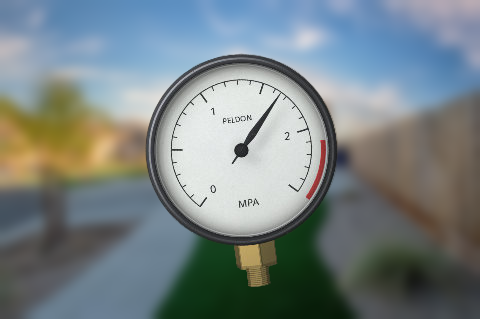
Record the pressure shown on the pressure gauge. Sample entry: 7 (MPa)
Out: 1.65 (MPa)
